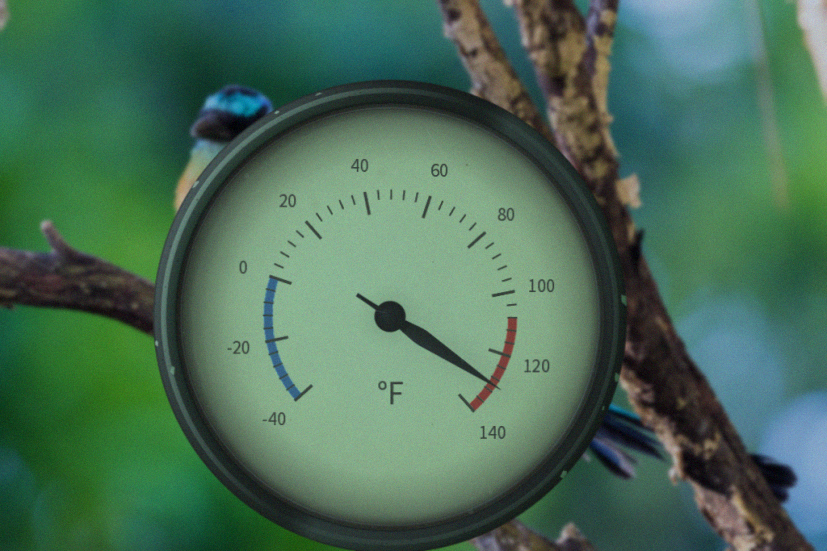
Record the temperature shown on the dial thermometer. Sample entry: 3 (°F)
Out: 130 (°F)
